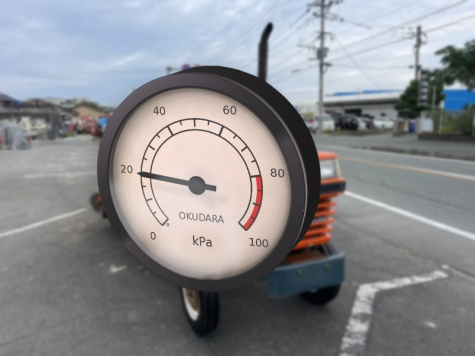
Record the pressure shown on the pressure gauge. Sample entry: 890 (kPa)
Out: 20 (kPa)
